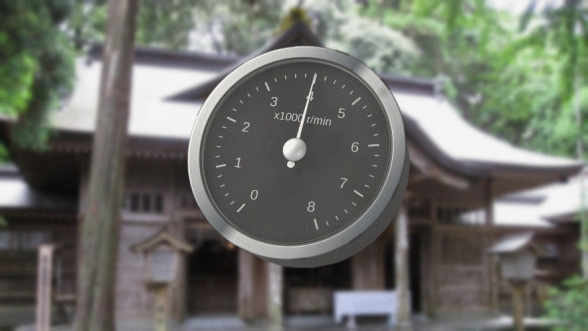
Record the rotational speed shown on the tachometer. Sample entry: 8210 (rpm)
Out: 4000 (rpm)
